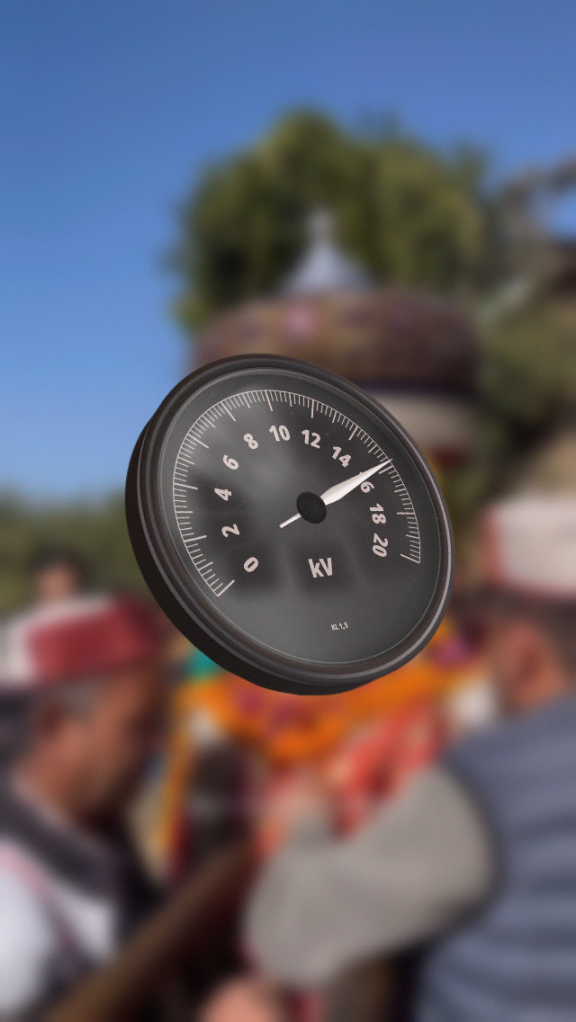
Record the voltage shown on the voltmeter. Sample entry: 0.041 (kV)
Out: 15.8 (kV)
